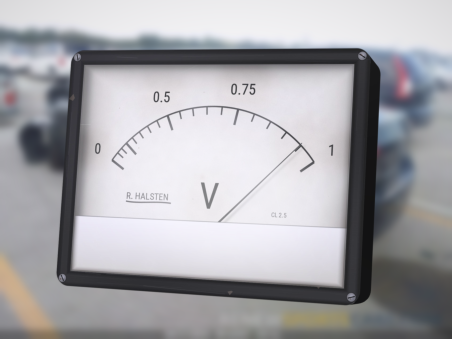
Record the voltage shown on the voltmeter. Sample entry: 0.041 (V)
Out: 0.95 (V)
